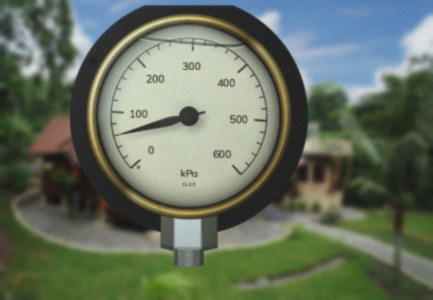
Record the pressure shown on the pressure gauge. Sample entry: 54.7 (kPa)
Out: 60 (kPa)
